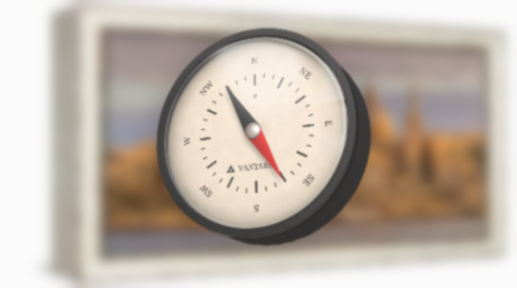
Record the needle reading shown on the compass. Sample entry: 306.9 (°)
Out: 150 (°)
